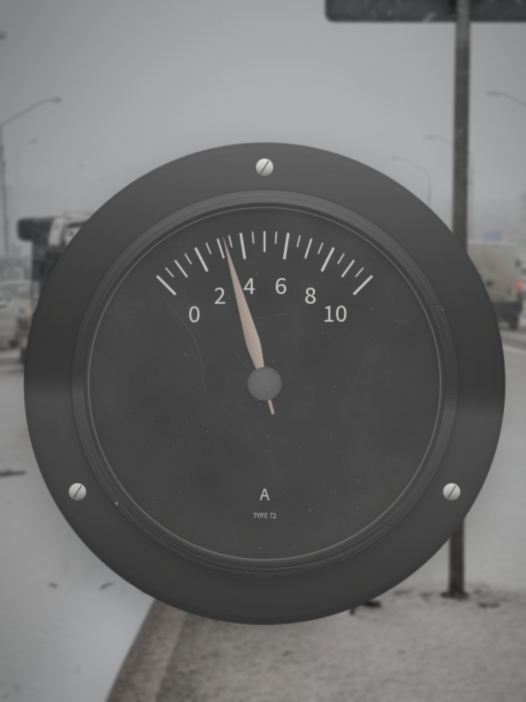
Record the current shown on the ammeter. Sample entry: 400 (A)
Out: 3.25 (A)
